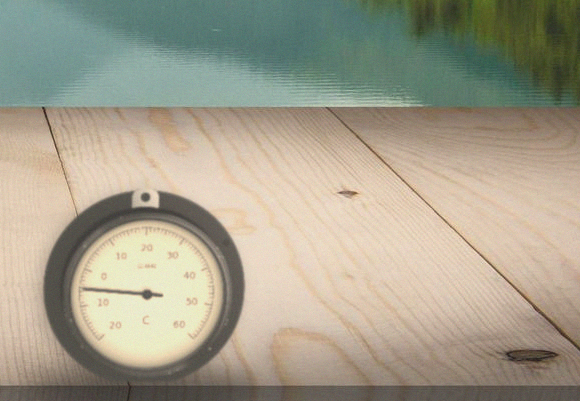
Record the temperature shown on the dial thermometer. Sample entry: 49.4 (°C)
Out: -5 (°C)
